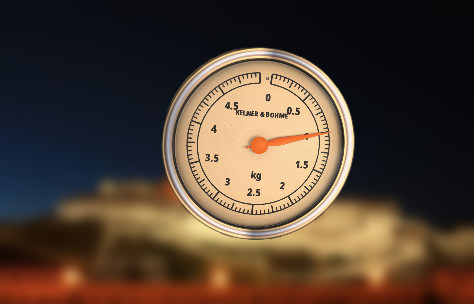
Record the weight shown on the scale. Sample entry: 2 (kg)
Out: 1 (kg)
